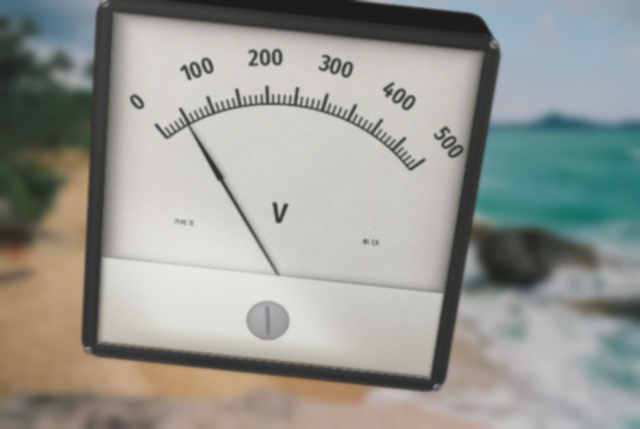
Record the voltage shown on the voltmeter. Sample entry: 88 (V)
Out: 50 (V)
